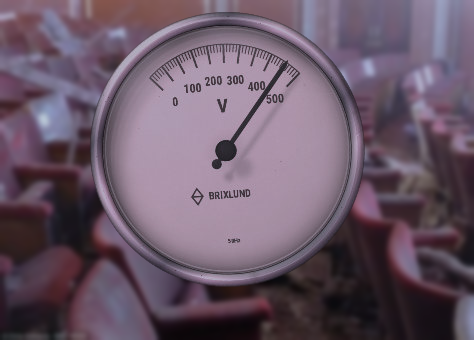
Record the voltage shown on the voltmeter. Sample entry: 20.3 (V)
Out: 450 (V)
